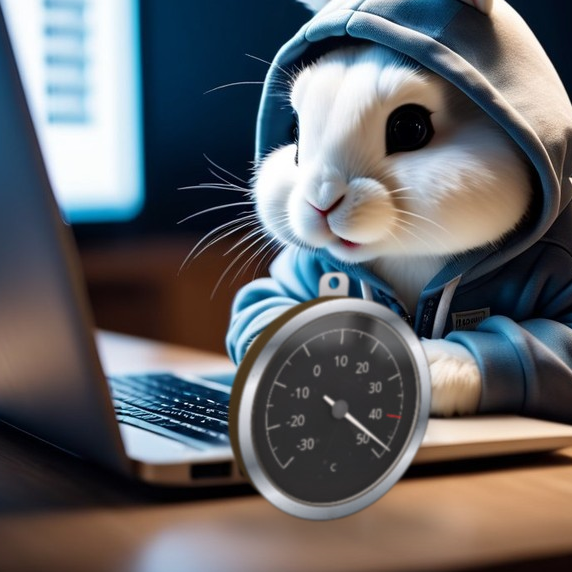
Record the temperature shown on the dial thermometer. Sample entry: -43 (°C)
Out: 47.5 (°C)
